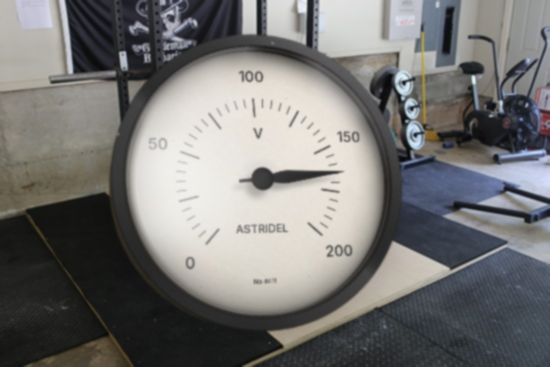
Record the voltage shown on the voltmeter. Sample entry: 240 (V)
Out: 165 (V)
